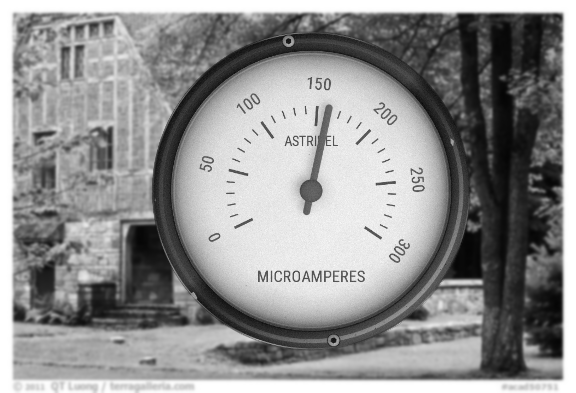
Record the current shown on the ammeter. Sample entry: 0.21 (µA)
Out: 160 (µA)
